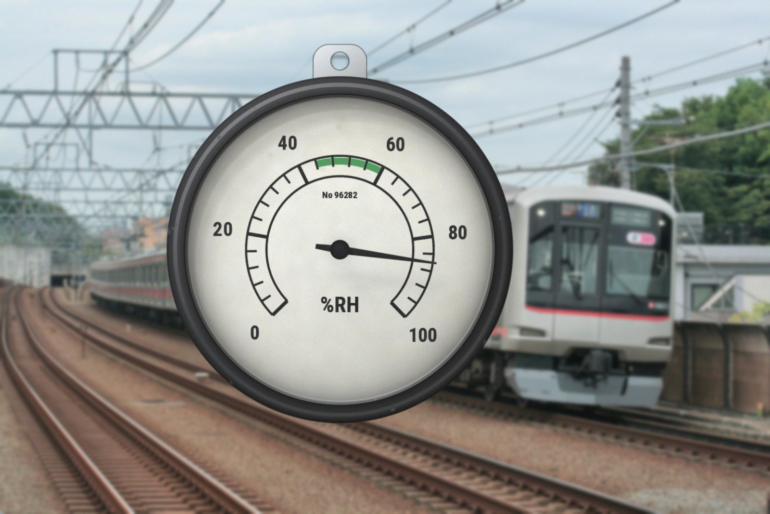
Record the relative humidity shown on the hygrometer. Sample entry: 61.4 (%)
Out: 86 (%)
